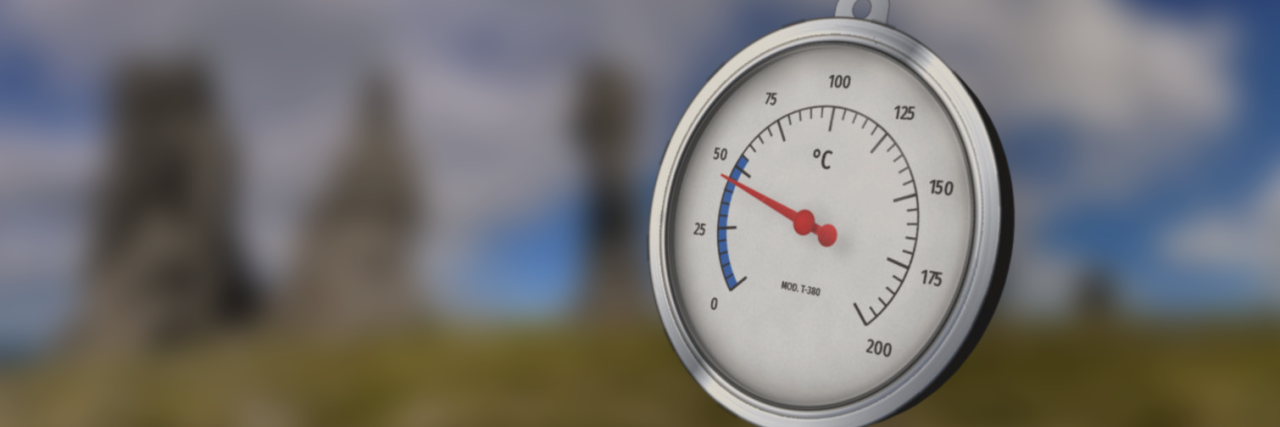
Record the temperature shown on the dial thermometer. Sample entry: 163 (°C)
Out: 45 (°C)
